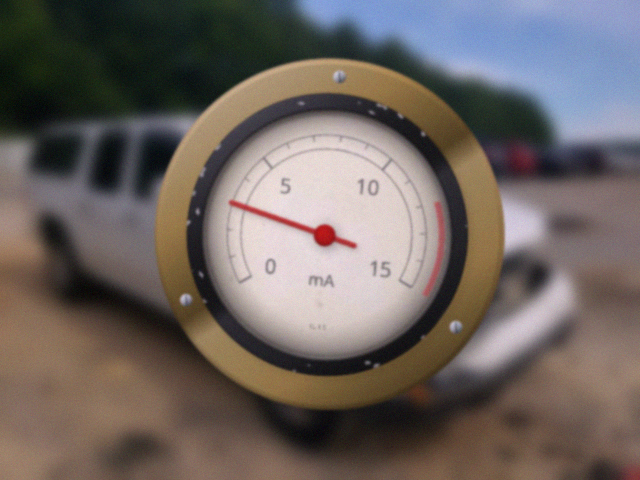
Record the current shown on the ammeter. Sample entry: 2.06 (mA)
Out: 3 (mA)
